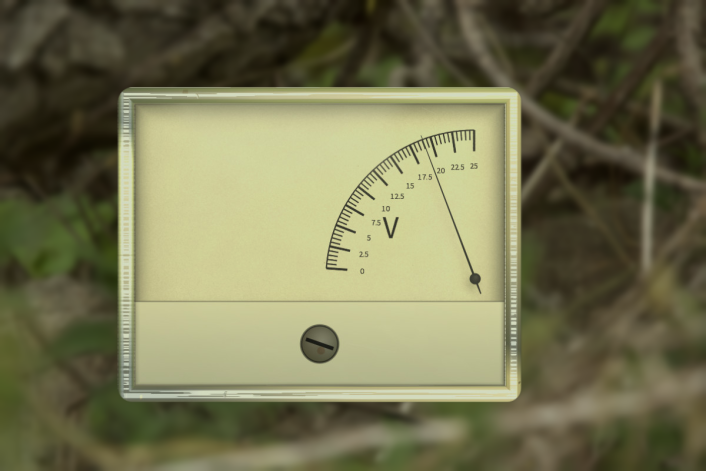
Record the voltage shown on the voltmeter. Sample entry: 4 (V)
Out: 19 (V)
